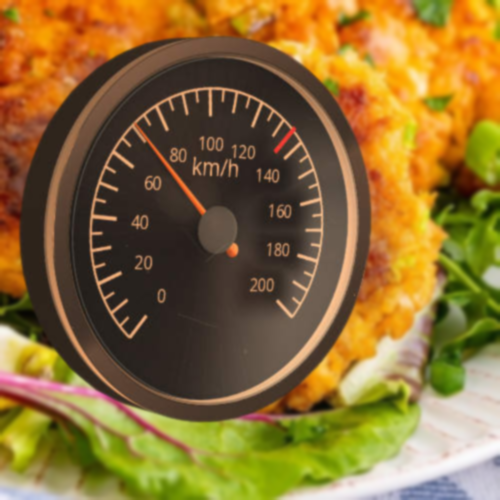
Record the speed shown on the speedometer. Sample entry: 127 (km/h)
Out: 70 (km/h)
